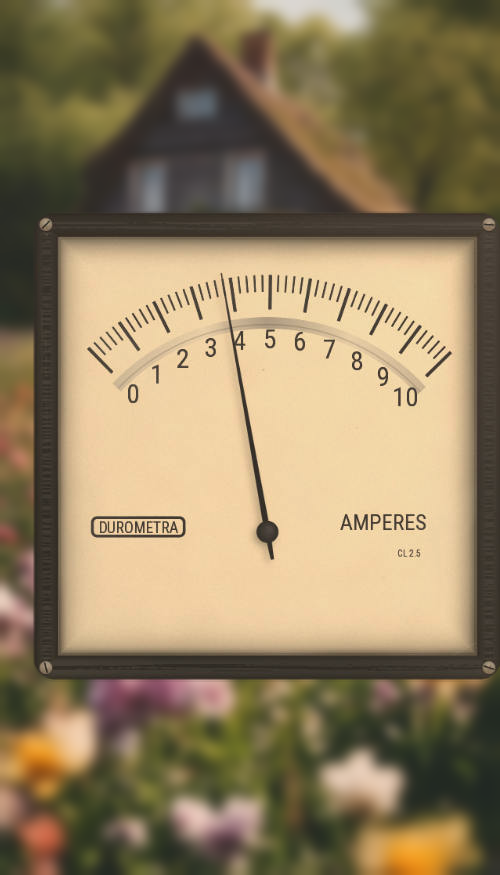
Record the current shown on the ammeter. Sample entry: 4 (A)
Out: 3.8 (A)
